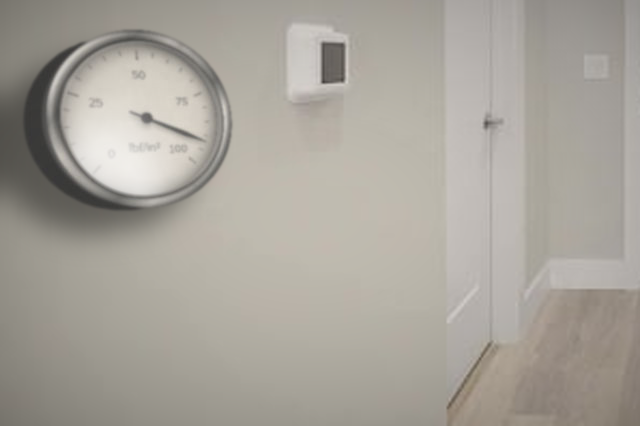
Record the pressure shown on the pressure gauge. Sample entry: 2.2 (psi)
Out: 92.5 (psi)
